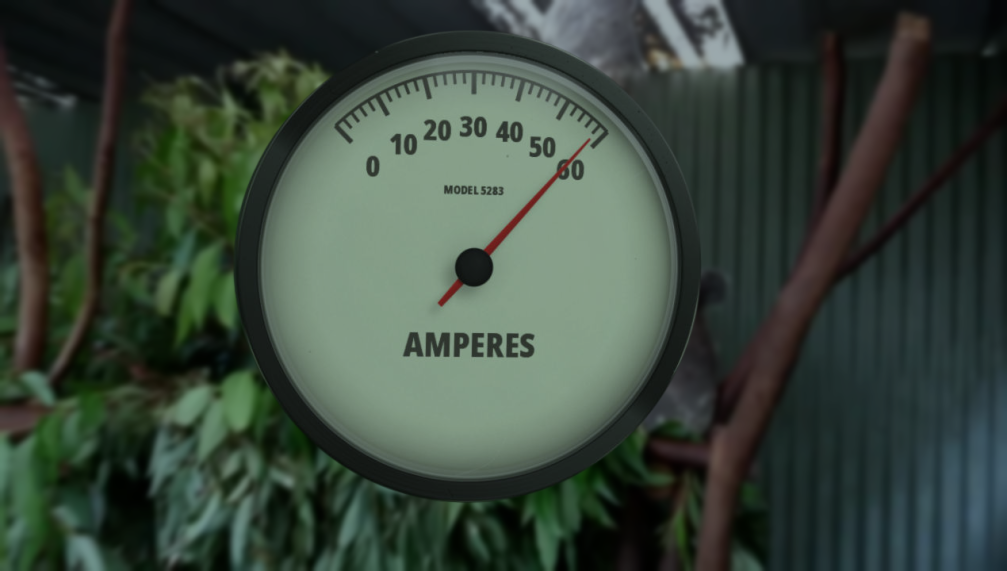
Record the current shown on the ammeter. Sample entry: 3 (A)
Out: 58 (A)
